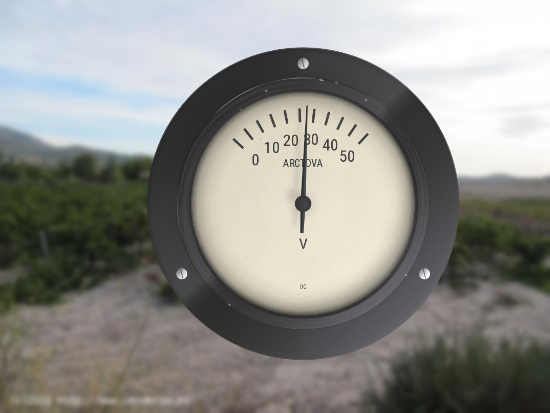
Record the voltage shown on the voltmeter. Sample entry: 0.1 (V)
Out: 27.5 (V)
